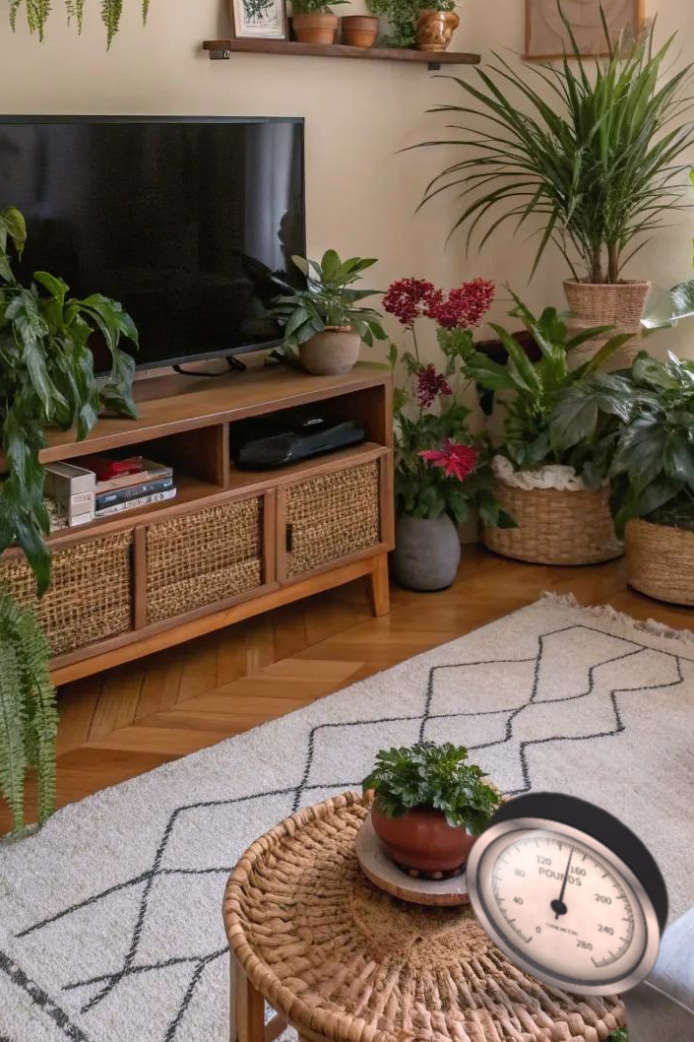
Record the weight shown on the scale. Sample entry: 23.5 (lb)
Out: 150 (lb)
